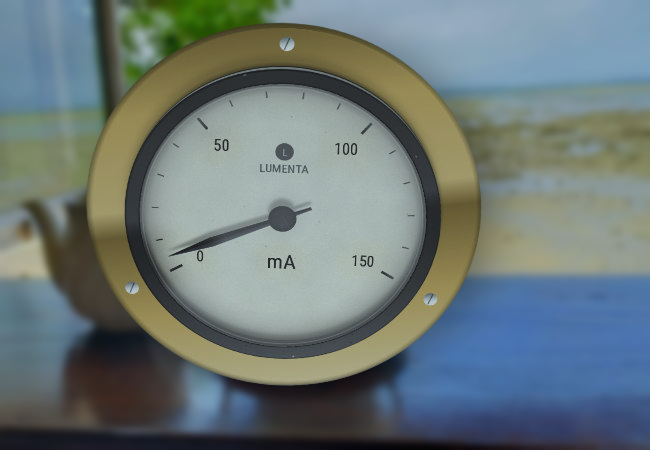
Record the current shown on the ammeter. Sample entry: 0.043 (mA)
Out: 5 (mA)
